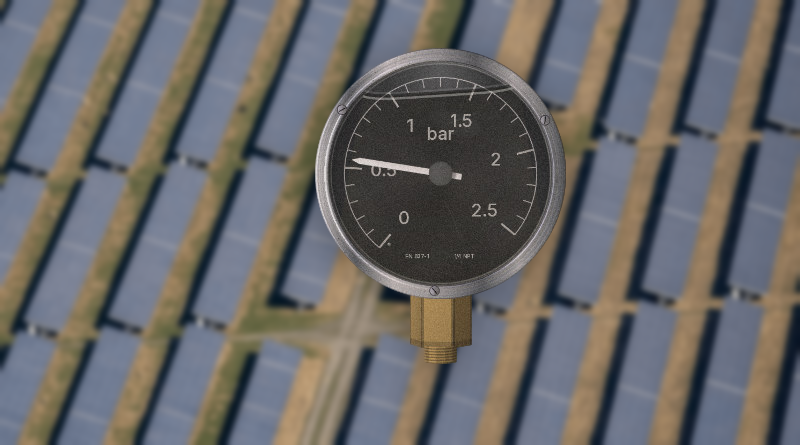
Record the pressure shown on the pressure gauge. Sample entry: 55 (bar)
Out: 0.55 (bar)
